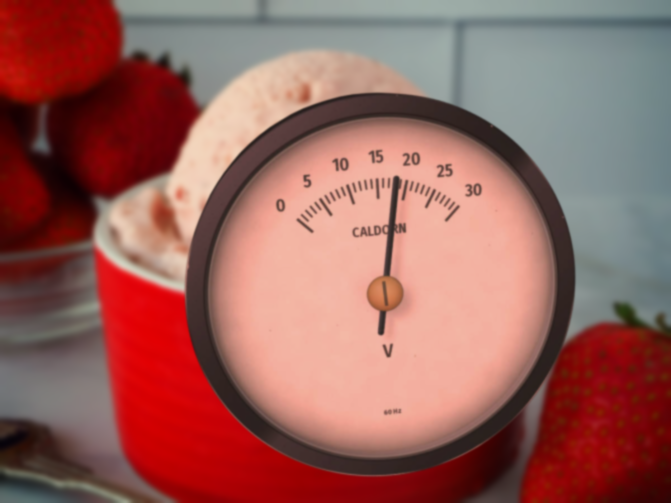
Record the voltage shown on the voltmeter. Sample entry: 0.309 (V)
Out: 18 (V)
